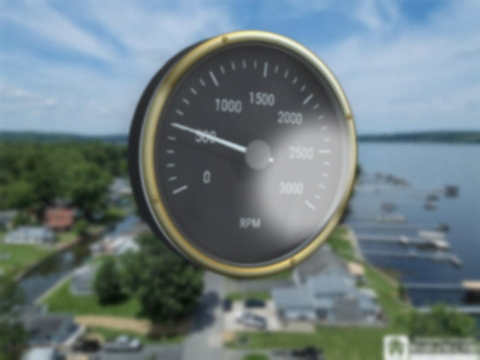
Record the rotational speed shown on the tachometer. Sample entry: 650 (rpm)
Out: 500 (rpm)
